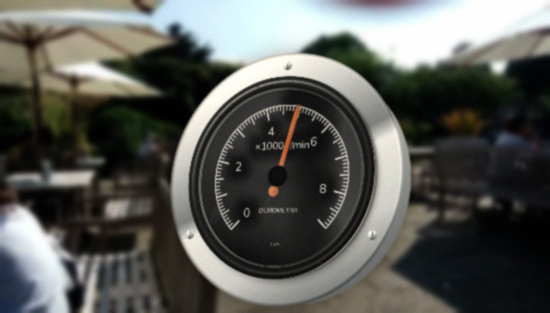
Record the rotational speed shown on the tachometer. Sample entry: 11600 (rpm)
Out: 5000 (rpm)
